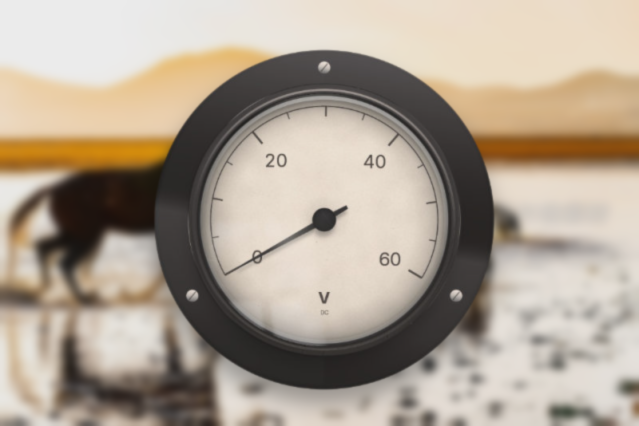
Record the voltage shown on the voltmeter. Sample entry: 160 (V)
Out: 0 (V)
